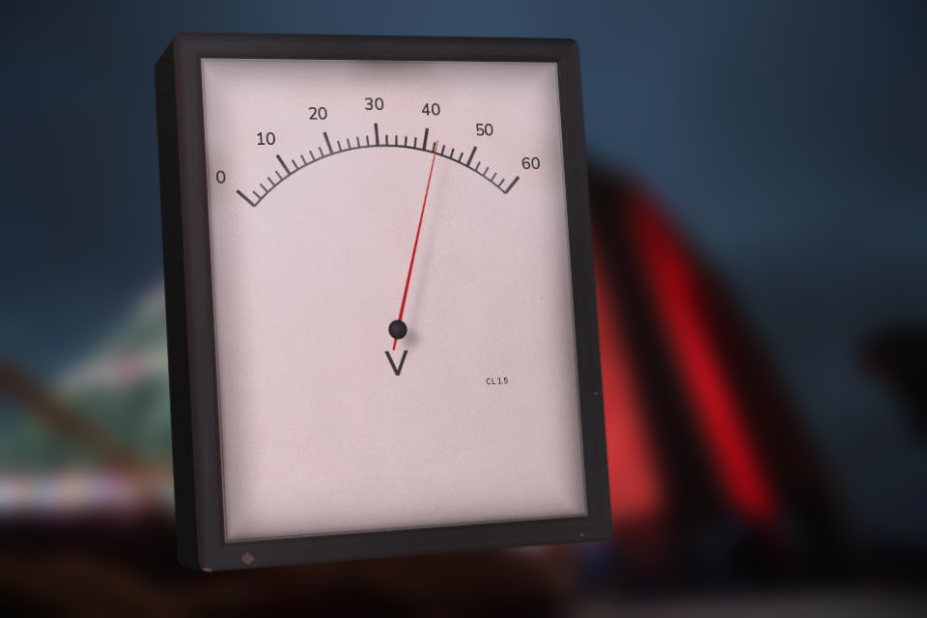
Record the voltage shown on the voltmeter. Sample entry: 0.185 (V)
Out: 42 (V)
